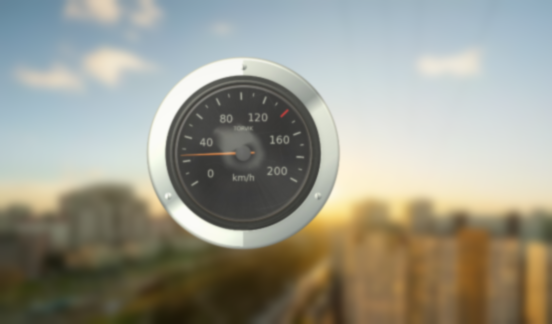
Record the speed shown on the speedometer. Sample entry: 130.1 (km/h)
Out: 25 (km/h)
